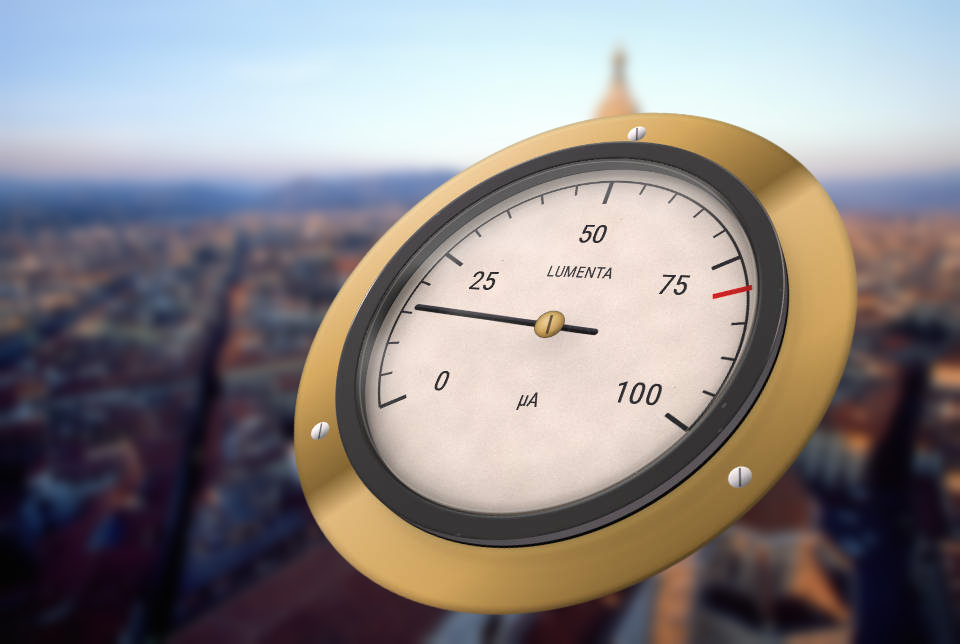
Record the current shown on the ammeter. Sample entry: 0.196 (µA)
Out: 15 (µA)
